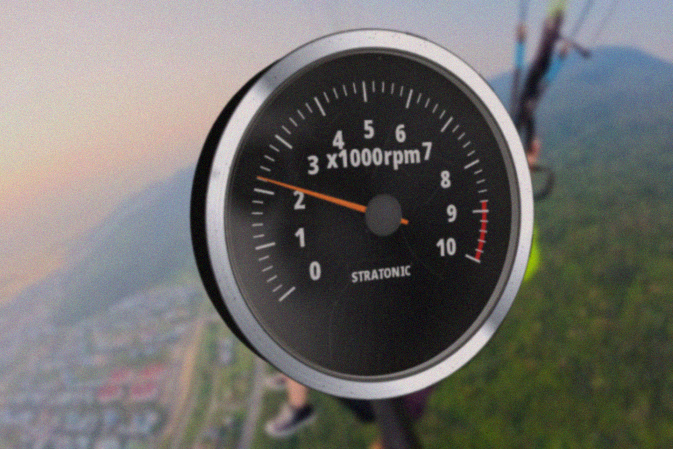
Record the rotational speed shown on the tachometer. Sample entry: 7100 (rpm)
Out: 2200 (rpm)
